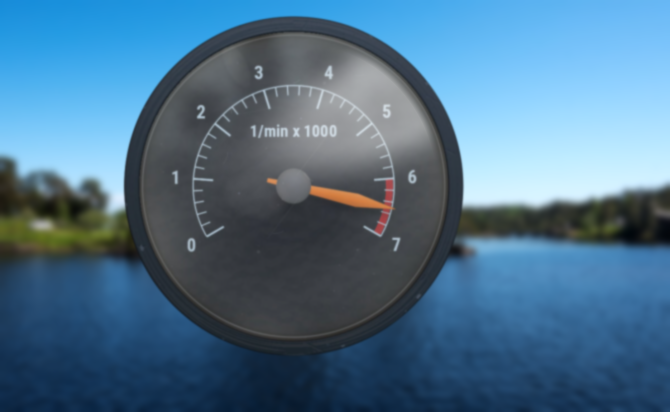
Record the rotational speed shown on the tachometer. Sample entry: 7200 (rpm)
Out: 6500 (rpm)
